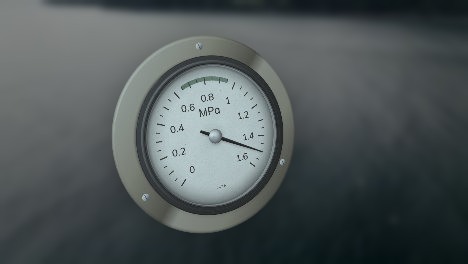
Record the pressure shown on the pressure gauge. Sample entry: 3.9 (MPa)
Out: 1.5 (MPa)
